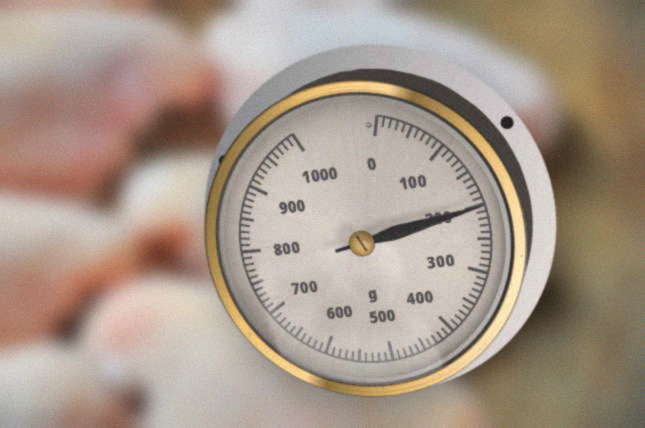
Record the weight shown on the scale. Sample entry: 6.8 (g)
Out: 200 (g)
